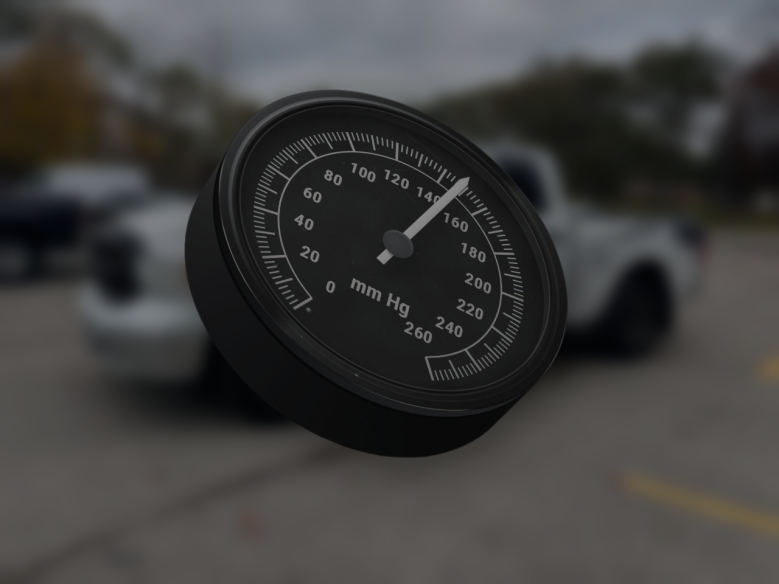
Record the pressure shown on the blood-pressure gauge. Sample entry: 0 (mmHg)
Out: 148 (mmHg)
